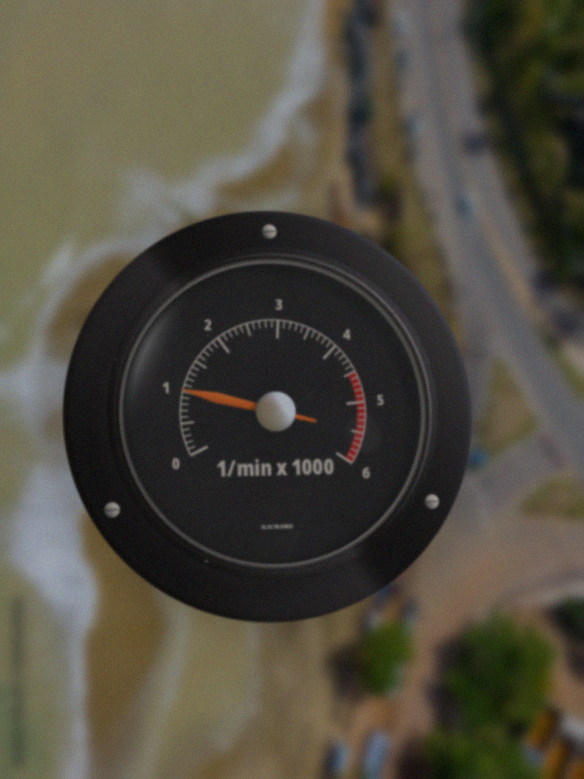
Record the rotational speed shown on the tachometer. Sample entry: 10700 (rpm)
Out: 1000 (rpm)
